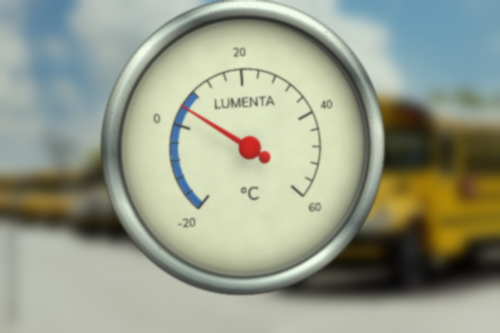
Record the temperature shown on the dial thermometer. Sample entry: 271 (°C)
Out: 4 (°C)
